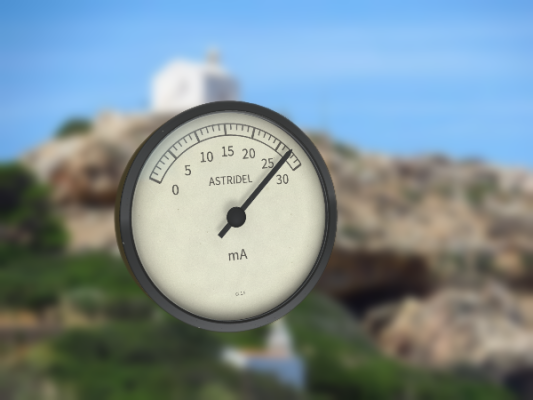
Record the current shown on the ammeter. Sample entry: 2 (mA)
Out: 27 (mA)
